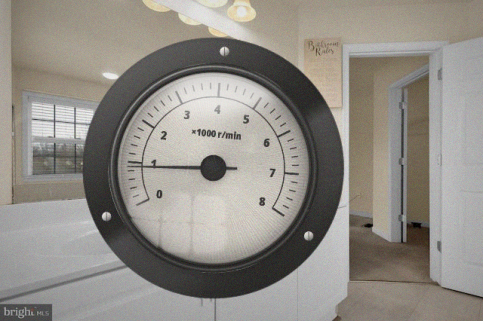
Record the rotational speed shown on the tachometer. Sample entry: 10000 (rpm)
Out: 900 (rpm)
